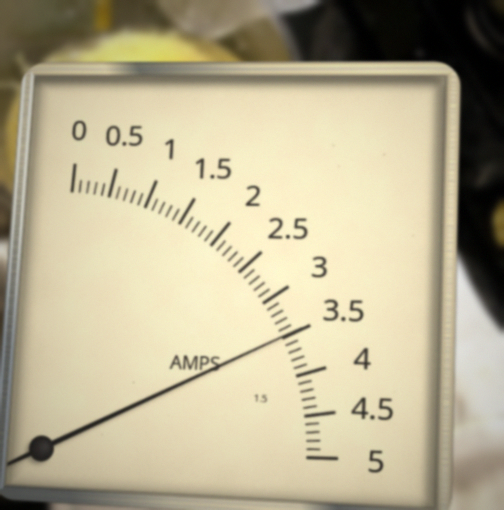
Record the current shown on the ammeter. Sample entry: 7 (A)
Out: 3.5 (A)
